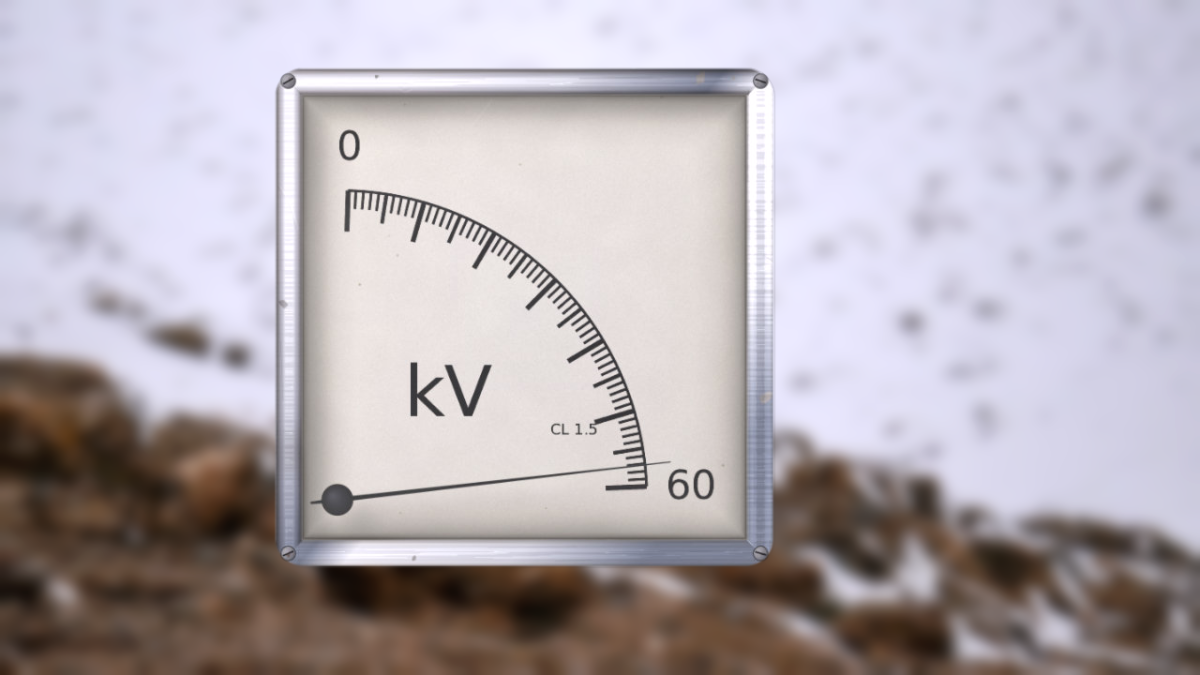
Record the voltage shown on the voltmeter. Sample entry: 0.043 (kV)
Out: 57 (kV)
